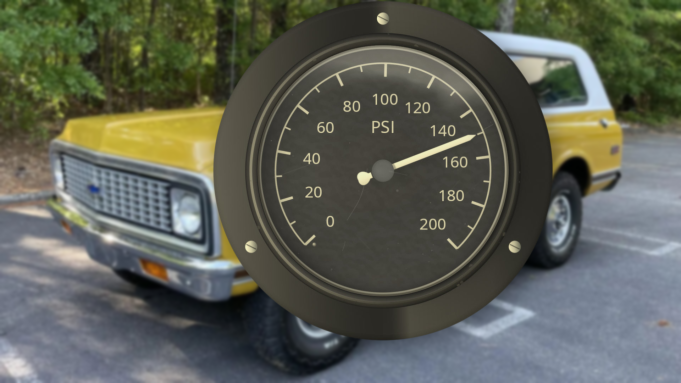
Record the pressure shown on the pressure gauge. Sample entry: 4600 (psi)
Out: 150 (psi)
